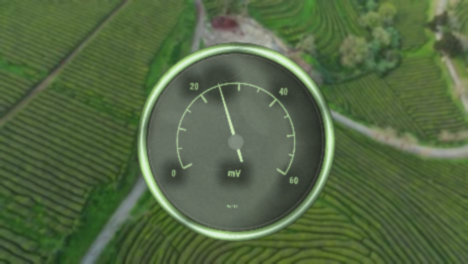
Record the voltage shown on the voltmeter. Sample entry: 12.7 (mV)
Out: 25 (mV)
